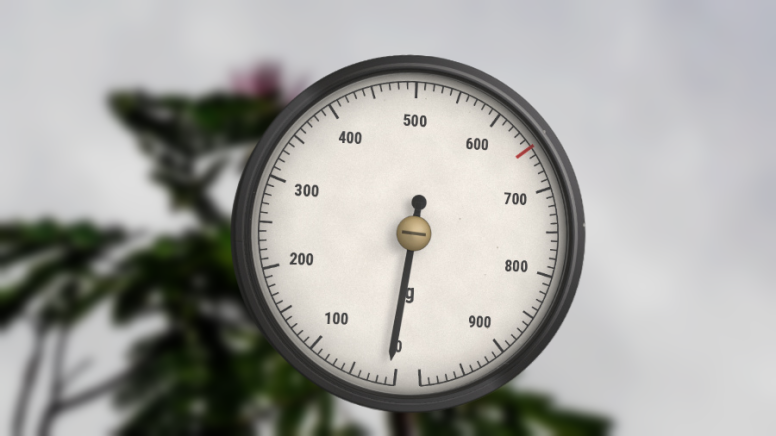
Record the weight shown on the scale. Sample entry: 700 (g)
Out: 10 (g)
